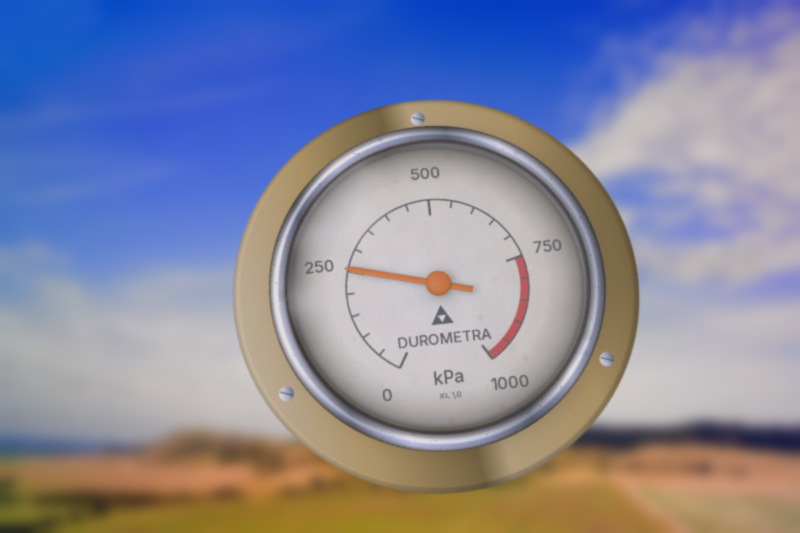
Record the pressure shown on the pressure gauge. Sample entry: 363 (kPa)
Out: 250 (kPa)
